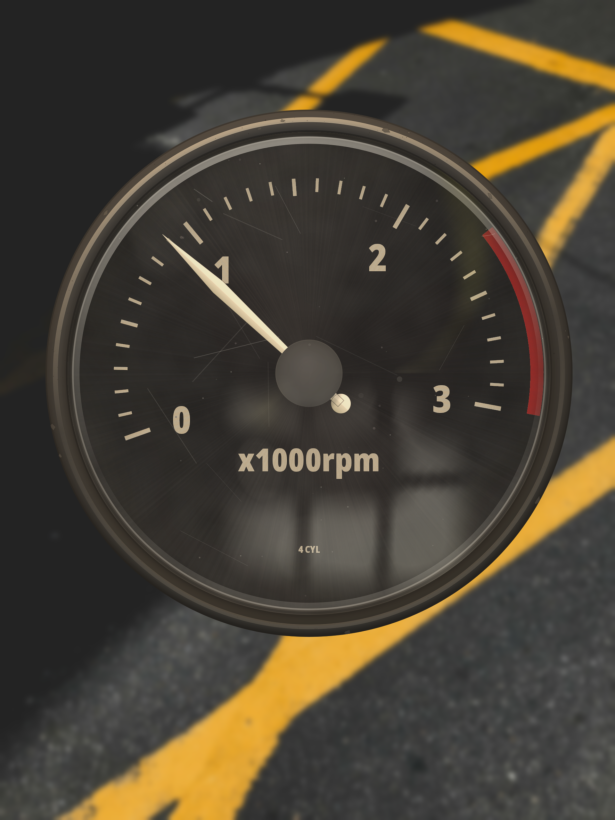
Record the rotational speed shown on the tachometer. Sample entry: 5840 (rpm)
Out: 900 (rpm)
